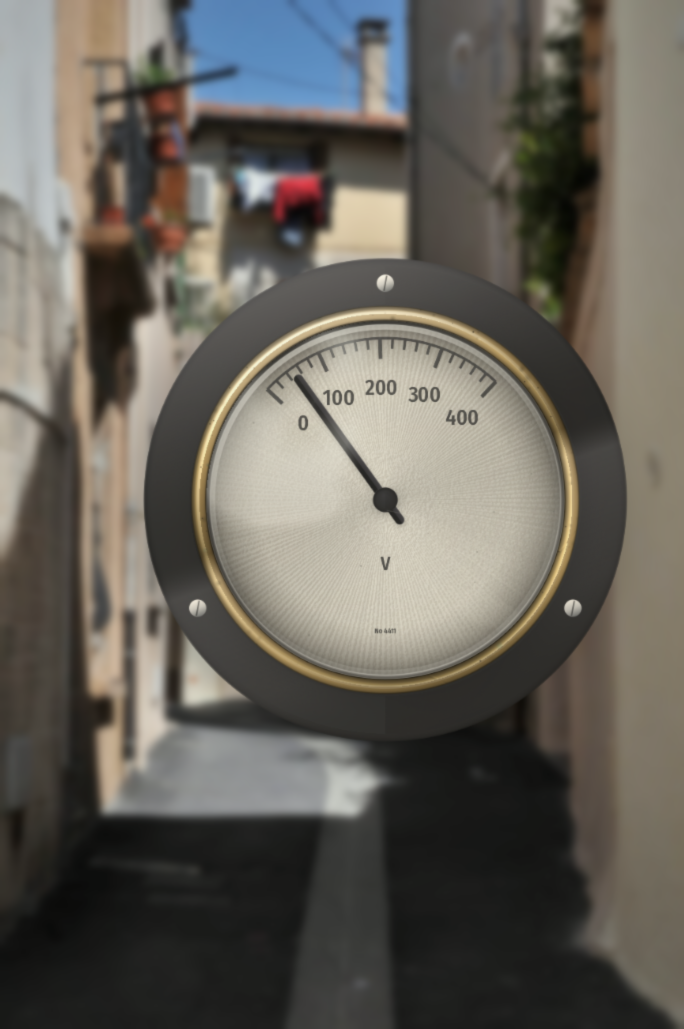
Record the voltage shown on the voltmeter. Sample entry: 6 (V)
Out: 50 (V)
